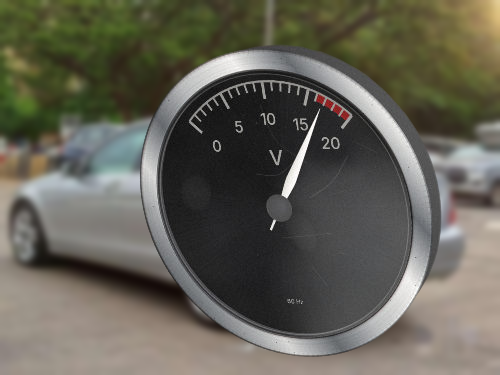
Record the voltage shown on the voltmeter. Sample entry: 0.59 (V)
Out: 17 (V)
